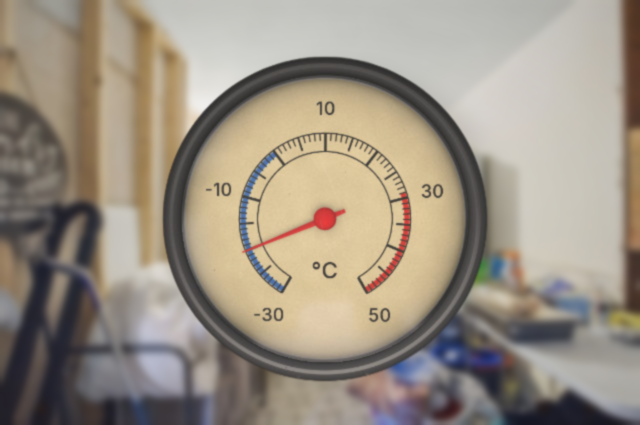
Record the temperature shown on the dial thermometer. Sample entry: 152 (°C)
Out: -20 (°C)
